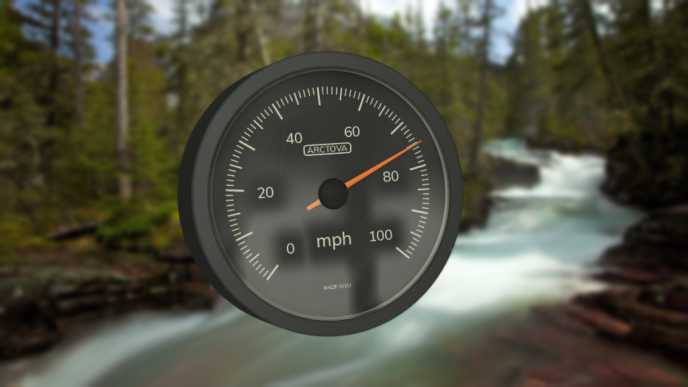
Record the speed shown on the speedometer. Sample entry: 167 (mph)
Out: 75 (mph)
